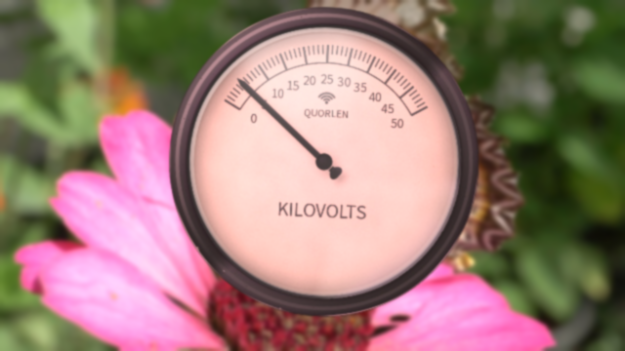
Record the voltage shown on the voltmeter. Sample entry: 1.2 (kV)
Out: 5 (kV)
